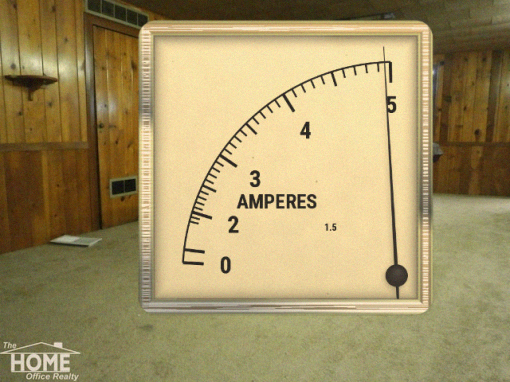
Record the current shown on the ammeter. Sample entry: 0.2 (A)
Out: 4.95 (A)
